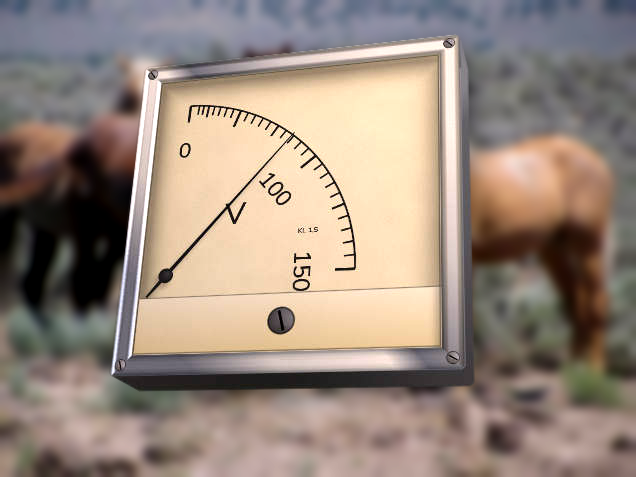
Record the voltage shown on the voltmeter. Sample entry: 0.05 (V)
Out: 85 (V)
